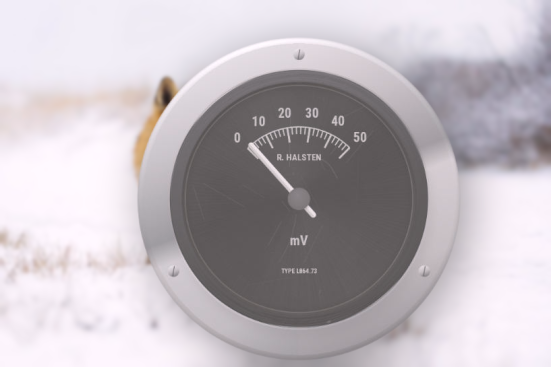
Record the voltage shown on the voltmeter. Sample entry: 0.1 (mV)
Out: 2 (mV)
